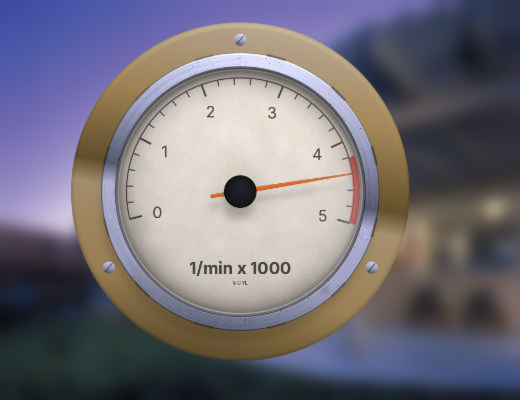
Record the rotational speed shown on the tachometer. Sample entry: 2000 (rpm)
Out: 4400 (rpm)
